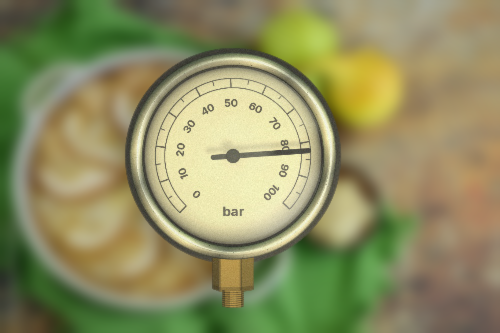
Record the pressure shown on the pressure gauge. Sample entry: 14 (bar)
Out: 82.5 (bar)
